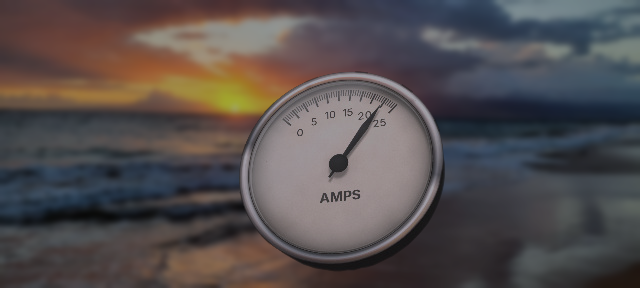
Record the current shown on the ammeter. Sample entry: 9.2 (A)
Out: 22.5 (A)
